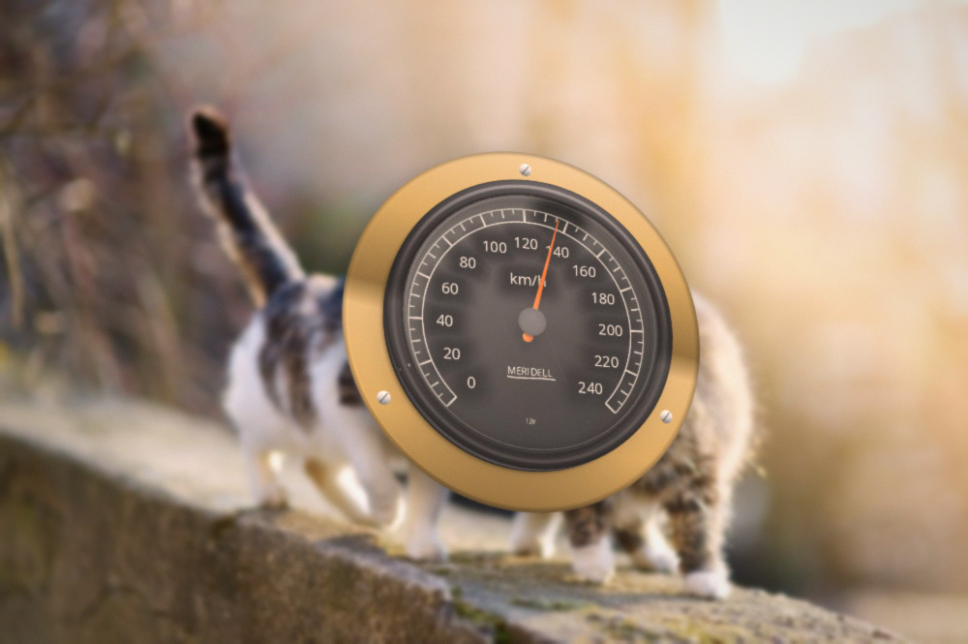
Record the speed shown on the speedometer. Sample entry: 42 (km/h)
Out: 135 (km/h)
